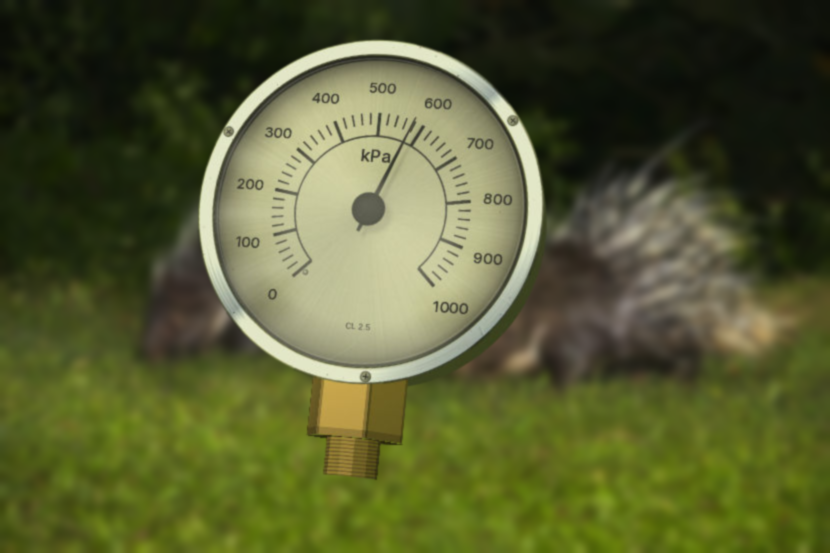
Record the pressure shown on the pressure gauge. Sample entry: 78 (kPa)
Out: 580 (kPa)
